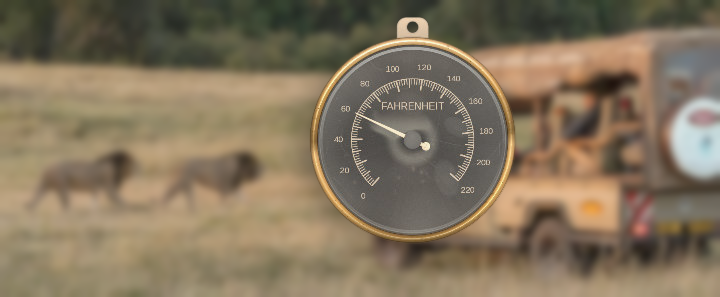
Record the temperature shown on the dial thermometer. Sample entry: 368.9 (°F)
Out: 60 (°F)
